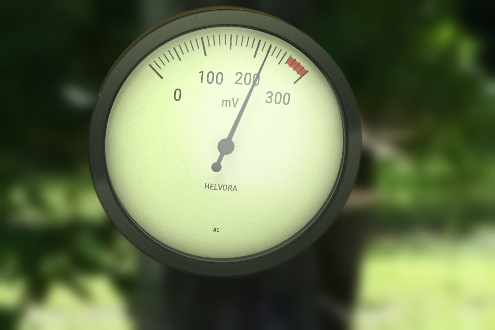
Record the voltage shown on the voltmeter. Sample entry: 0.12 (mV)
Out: 220 (mV)
